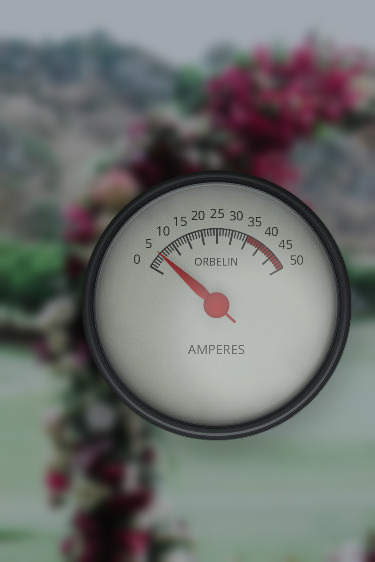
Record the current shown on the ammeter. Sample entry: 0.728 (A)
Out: 5 (A)
